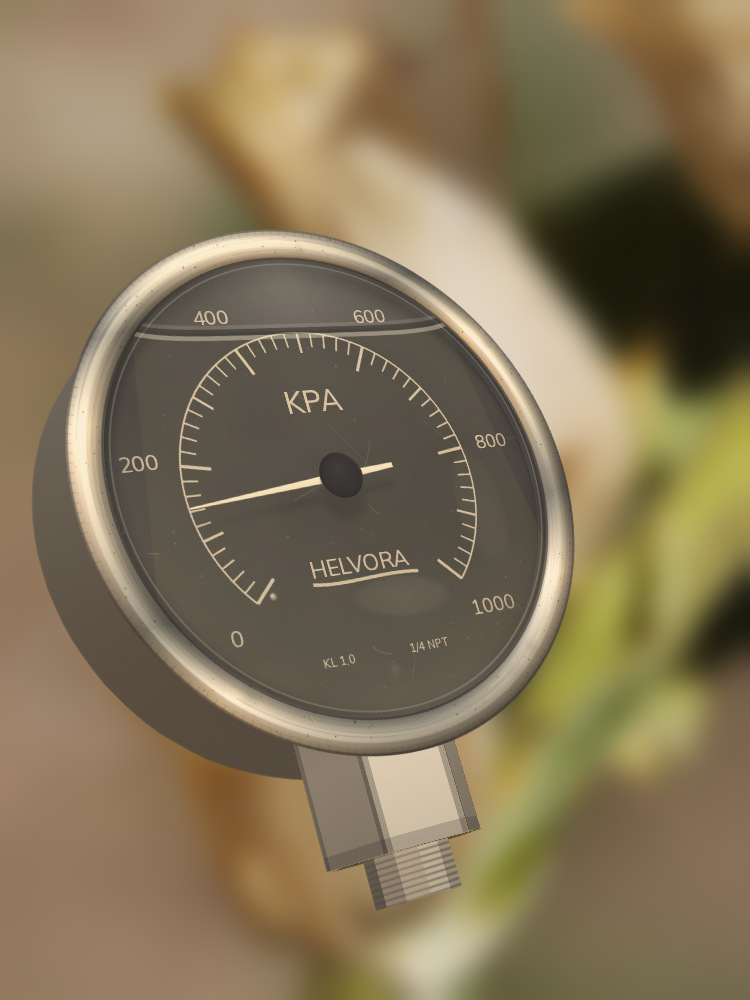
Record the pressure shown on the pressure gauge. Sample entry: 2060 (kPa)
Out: 140 (kPa)
